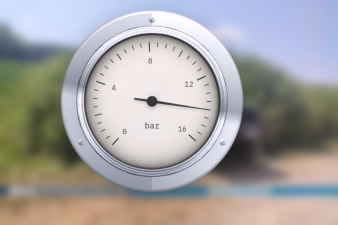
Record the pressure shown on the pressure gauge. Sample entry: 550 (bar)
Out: 14 (bar)
